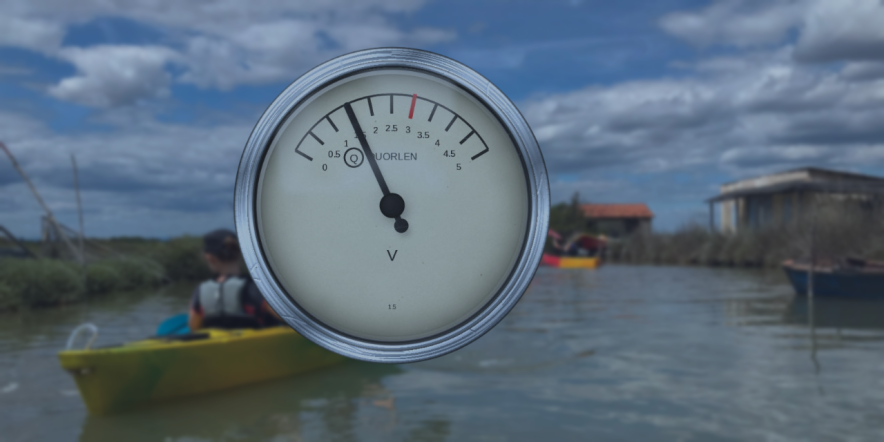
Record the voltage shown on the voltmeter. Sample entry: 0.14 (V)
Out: 1.5 (V)
